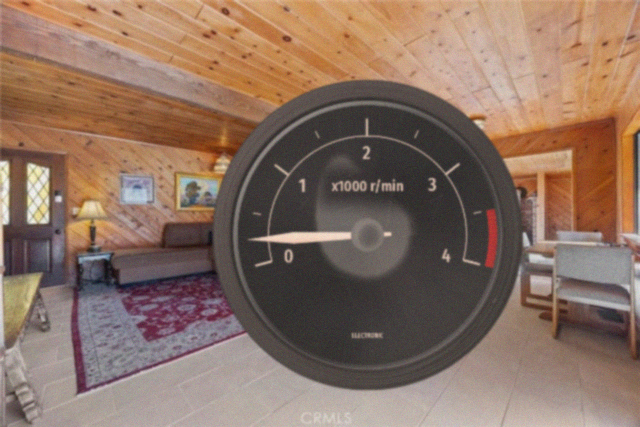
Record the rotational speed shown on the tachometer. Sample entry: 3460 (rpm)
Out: 250 (rpm)
